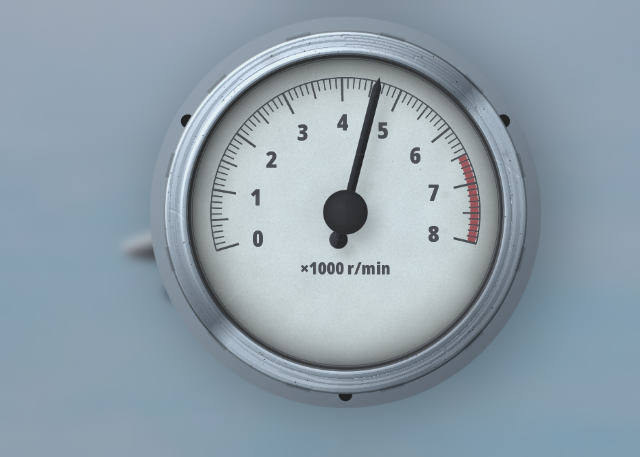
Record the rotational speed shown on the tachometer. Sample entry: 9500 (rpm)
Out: 4600 (rpm)
